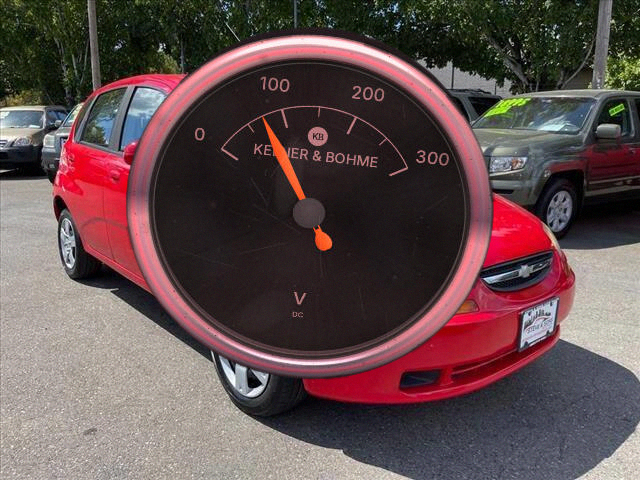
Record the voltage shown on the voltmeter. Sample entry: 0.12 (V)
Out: 75 (V)
